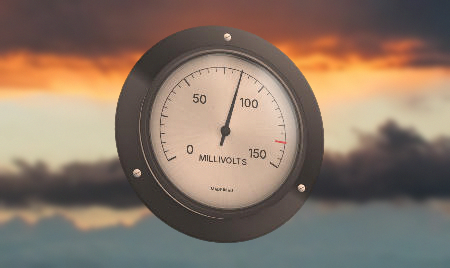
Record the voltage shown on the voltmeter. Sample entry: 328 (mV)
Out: 85 (mV)
